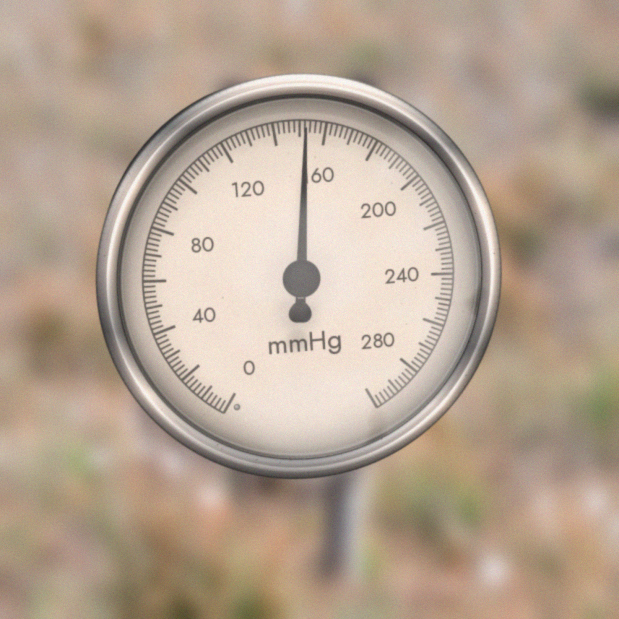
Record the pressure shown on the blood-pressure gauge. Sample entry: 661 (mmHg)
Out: 152 (mmHg)
